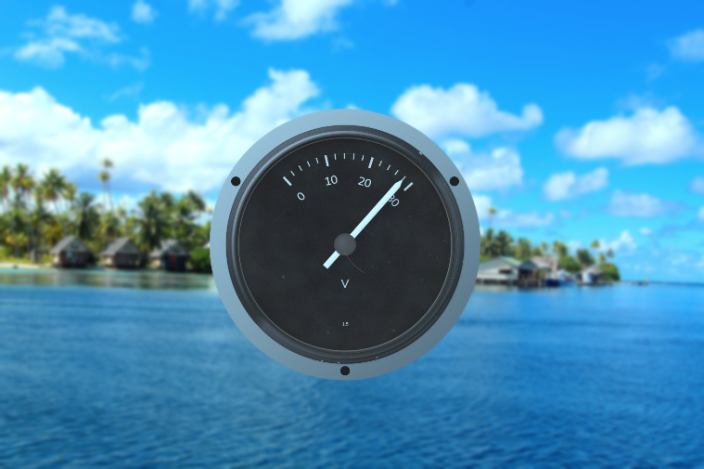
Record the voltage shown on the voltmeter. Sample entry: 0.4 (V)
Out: 28 (V)
